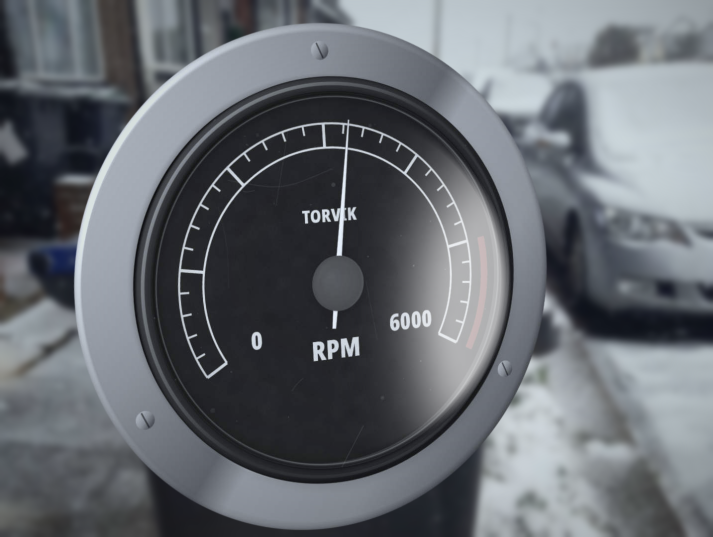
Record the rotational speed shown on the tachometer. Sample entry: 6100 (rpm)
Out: 3200 (rpm)
